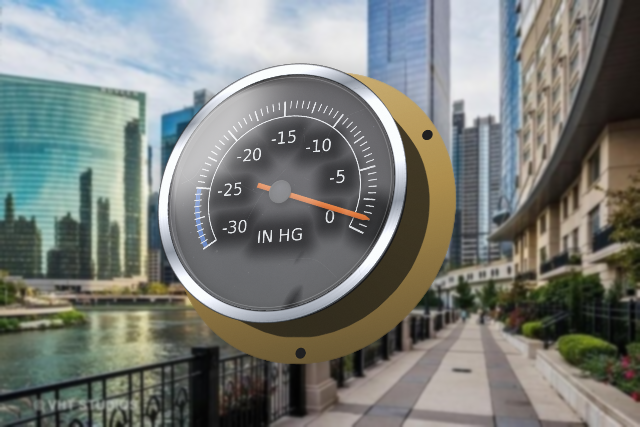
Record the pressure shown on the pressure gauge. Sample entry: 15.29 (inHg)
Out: -1 (inHg)
